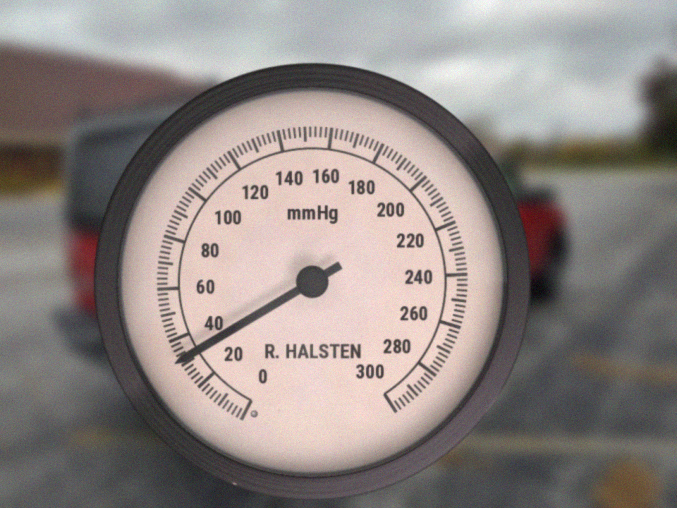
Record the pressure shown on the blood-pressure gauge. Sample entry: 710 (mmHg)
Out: 32 (mmHg)
